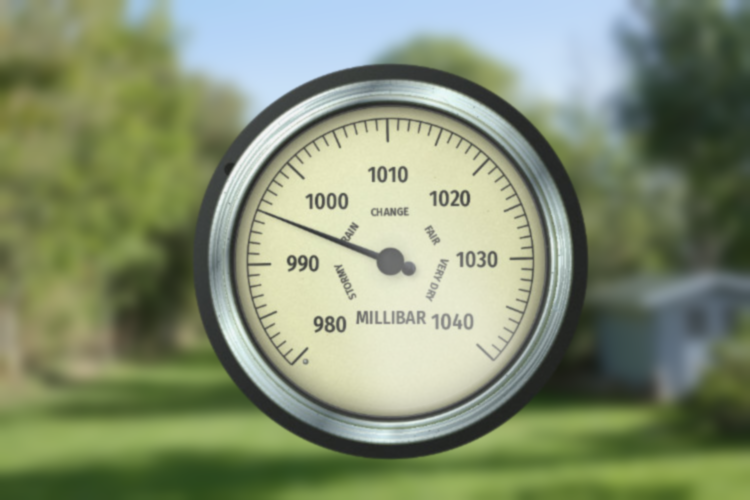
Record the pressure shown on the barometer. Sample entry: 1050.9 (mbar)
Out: 995 (mbar)
